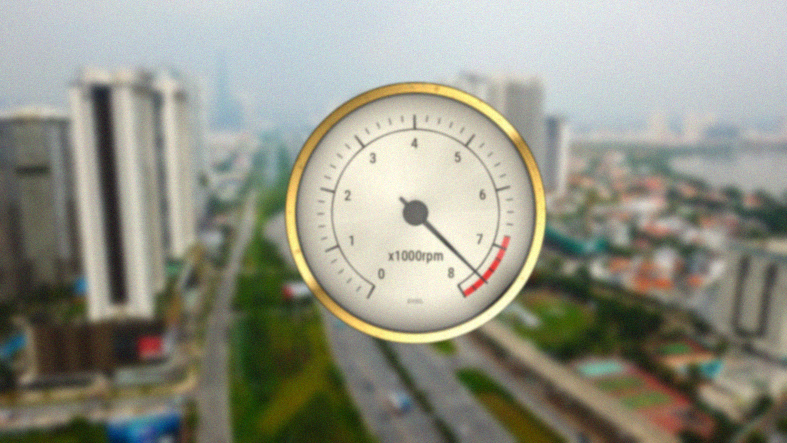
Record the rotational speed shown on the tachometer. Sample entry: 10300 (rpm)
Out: 7600 (rpm)
